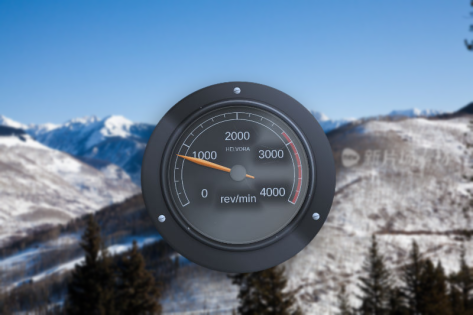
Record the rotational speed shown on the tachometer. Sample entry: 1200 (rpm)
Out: 800 (rpm)
